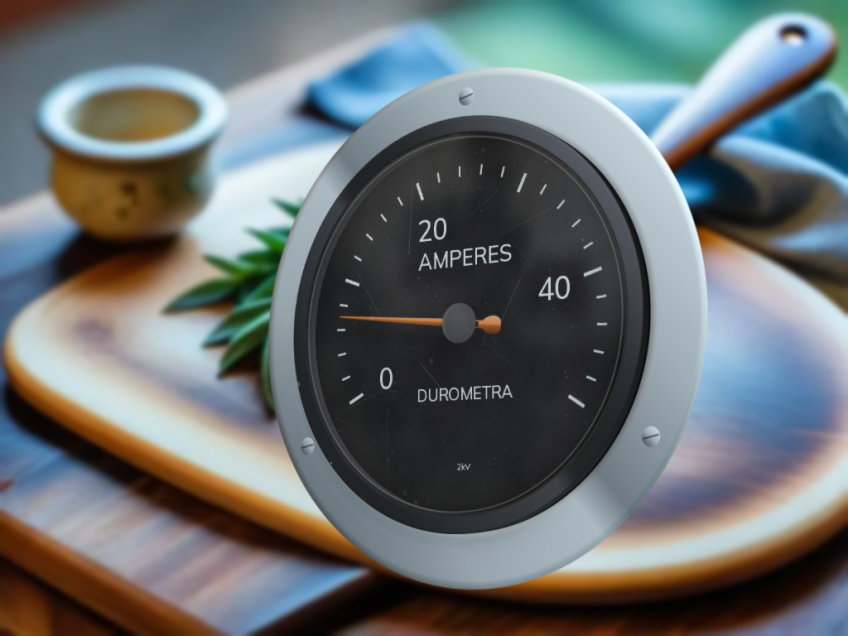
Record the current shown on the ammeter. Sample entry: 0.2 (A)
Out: 7 (A)
